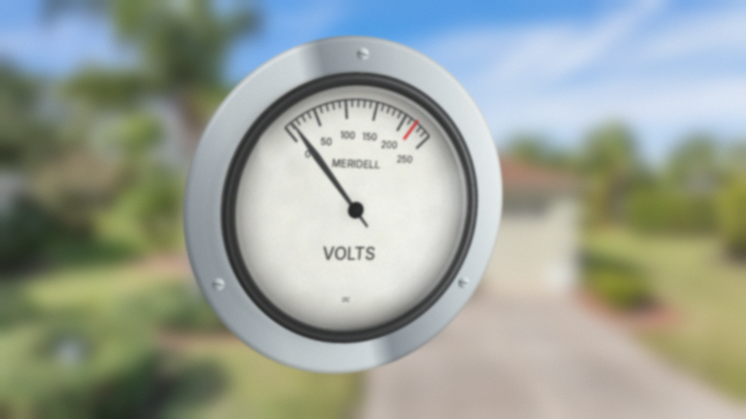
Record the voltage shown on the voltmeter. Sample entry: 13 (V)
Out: 10 (V)
